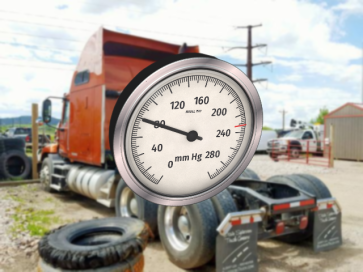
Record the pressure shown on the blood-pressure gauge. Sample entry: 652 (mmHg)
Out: 80 (mmHg)
